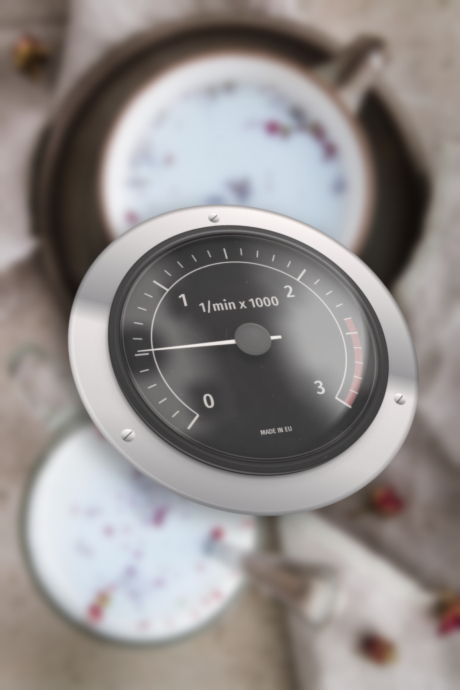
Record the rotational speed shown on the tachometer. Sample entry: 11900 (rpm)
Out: 500 (rpm)
